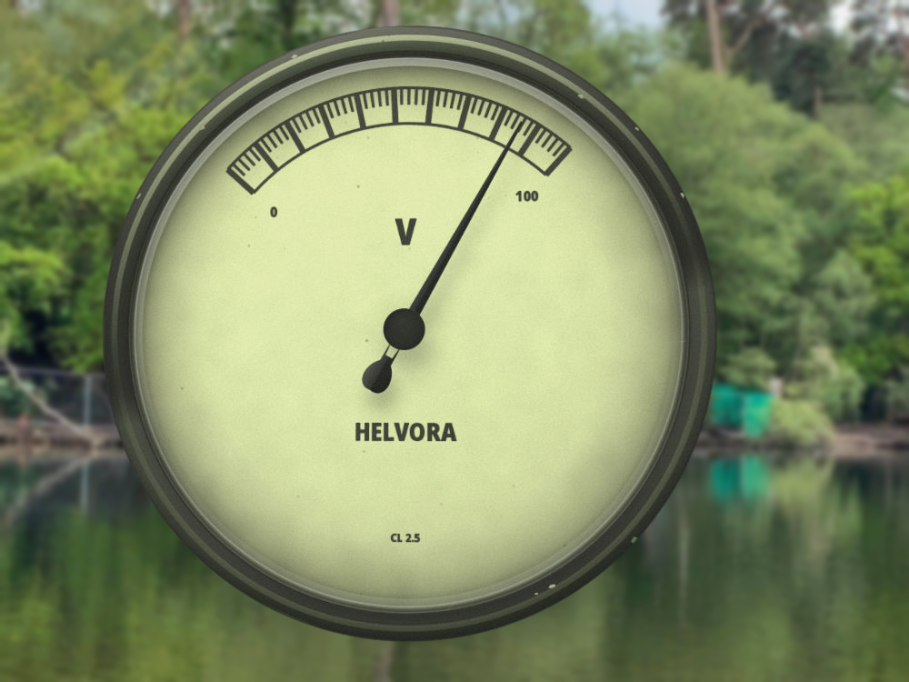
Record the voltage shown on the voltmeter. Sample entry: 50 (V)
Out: 86 (V)
